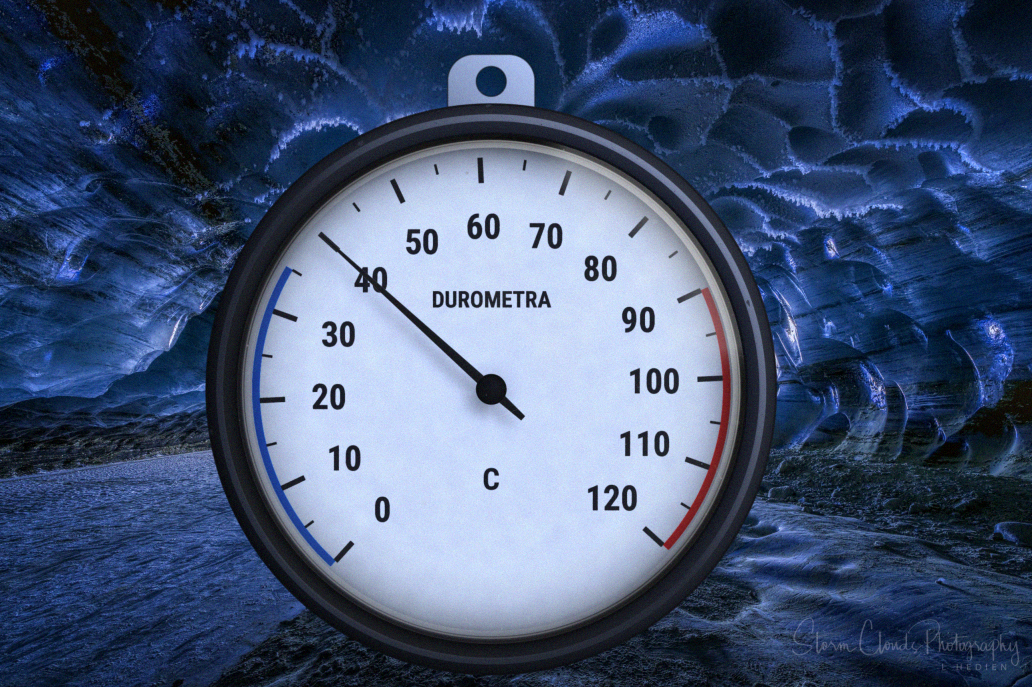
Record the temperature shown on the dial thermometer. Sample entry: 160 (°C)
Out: 40 (°C)
